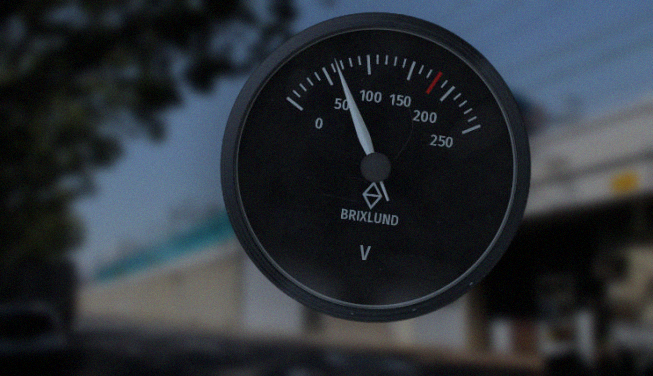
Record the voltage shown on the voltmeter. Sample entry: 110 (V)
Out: 65 (V)
